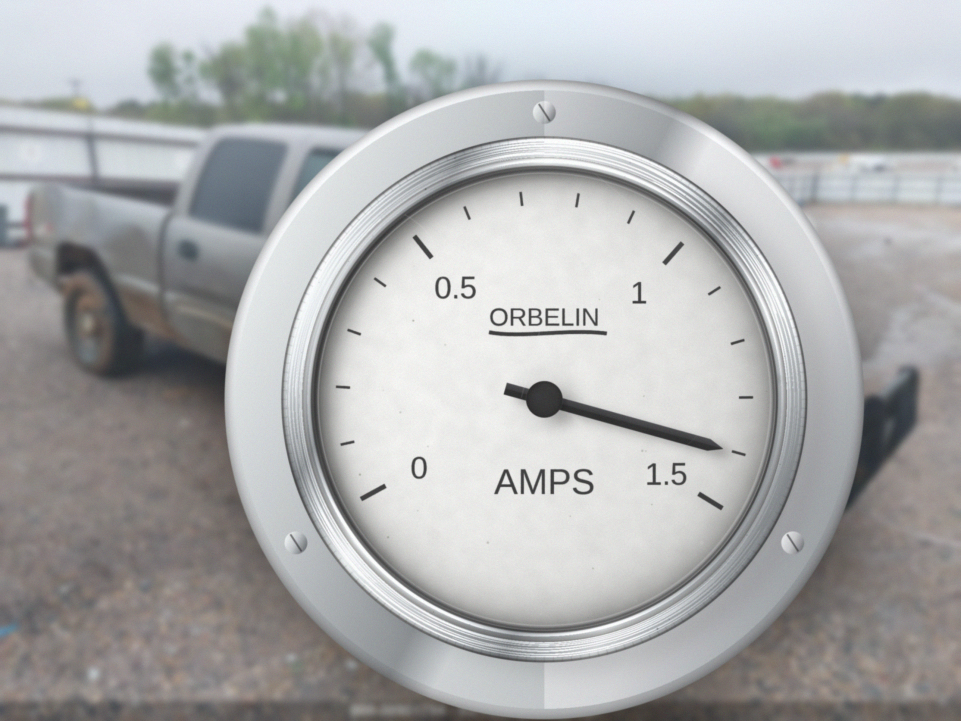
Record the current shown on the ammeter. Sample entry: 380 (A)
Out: 1.4 (A)
